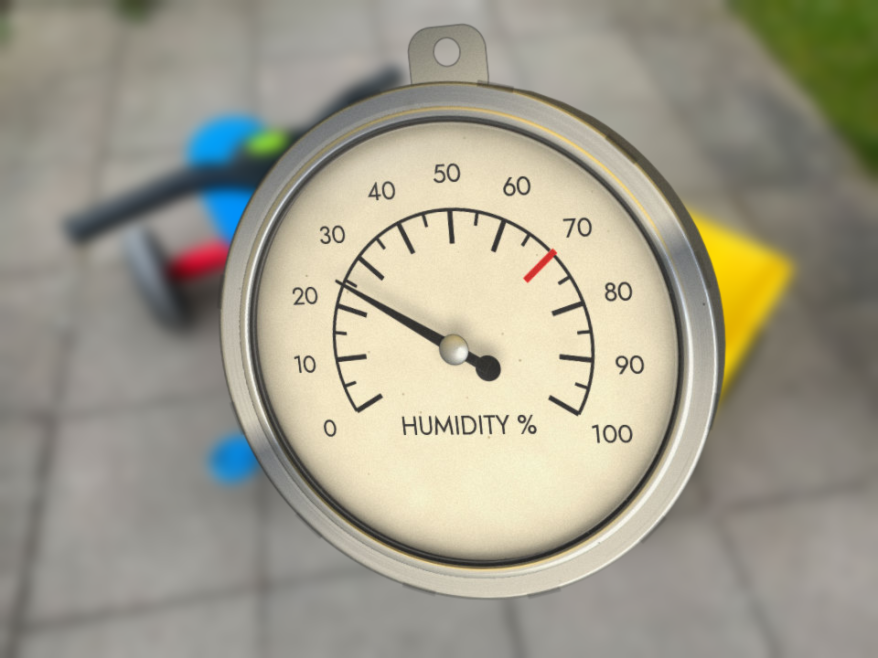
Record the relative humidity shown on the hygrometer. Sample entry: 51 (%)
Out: 25 (%)
